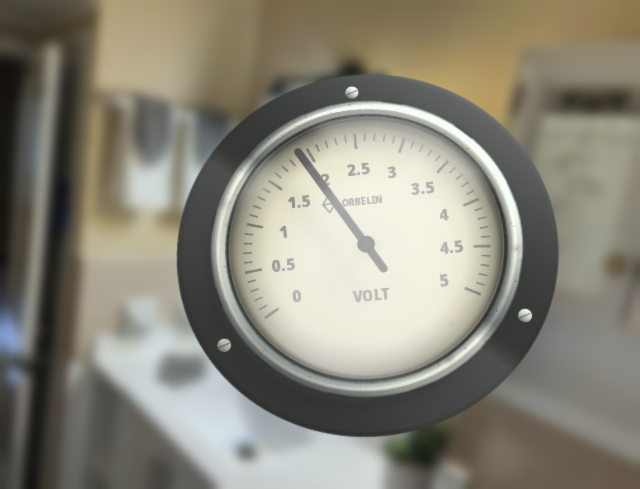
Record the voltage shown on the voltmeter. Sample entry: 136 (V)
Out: 1.9 (V)
